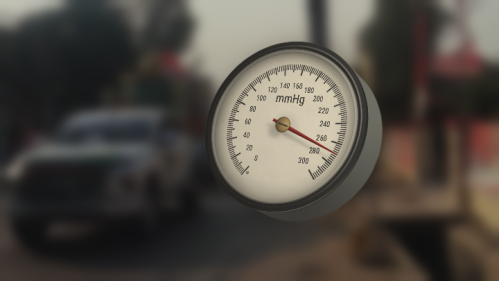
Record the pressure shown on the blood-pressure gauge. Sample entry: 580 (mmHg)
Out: 270 (mmHg)
